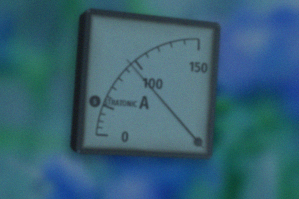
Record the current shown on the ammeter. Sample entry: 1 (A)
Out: 95 (A)
